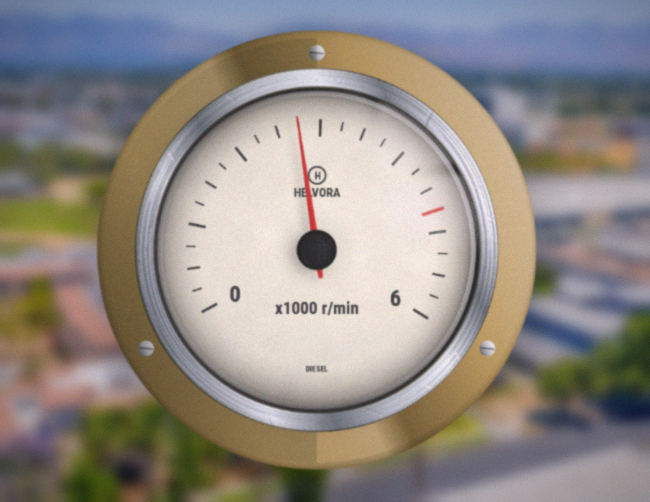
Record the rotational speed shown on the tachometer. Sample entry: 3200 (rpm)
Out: 2750 (rpm)
